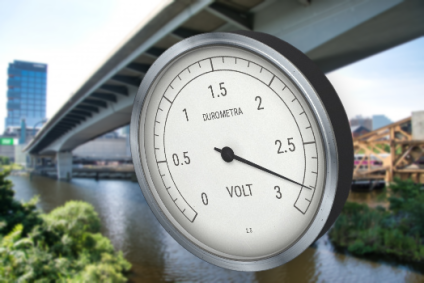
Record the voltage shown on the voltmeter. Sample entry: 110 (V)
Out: 2.8 (V)
